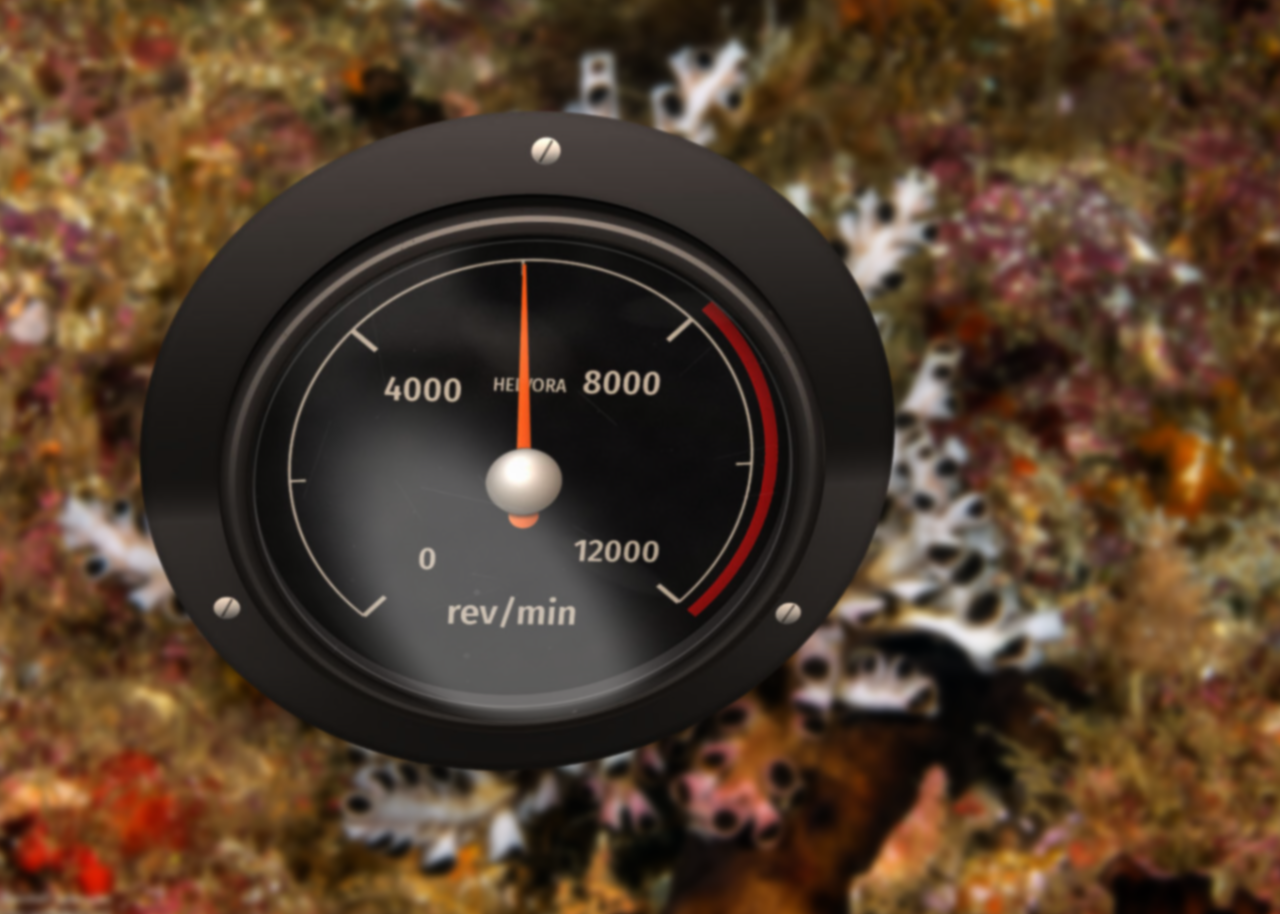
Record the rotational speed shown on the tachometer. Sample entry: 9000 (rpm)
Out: 6000 (rpm)
